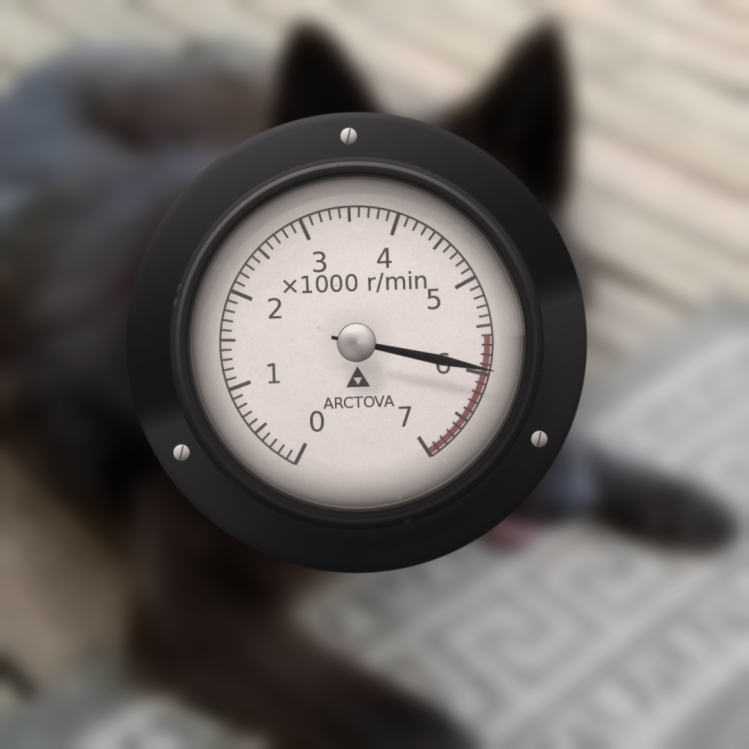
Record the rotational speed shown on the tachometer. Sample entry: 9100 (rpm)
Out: 5950 (rpm)
